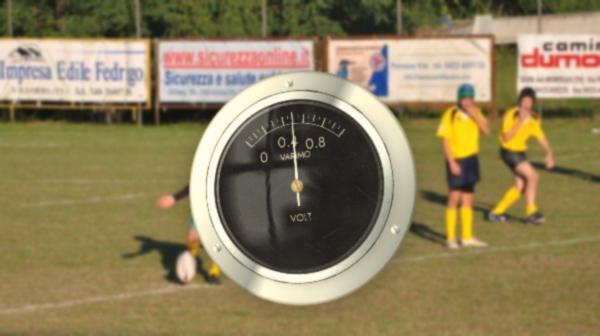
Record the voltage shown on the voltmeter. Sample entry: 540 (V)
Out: 0.5 (V)
